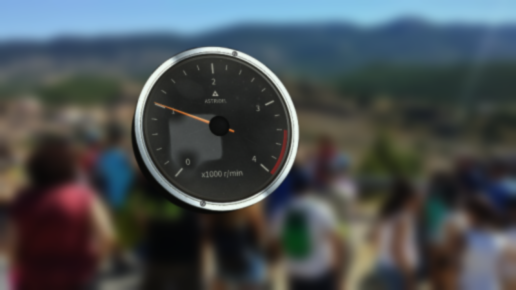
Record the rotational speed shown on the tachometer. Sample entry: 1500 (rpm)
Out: 1000 (rpm)
